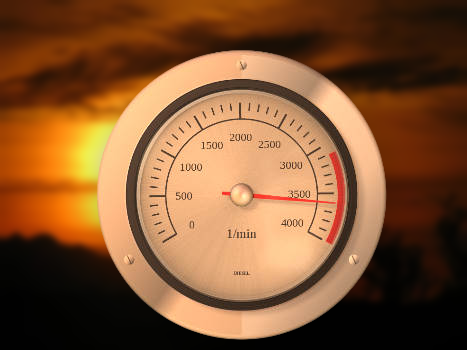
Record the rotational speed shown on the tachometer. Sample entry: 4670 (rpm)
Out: 3600 (rpm)
